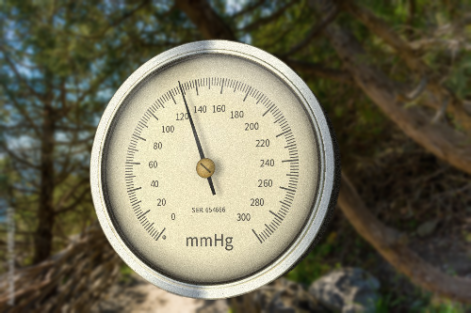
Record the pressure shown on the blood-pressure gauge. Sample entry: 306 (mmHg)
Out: 130 (mmHg)
